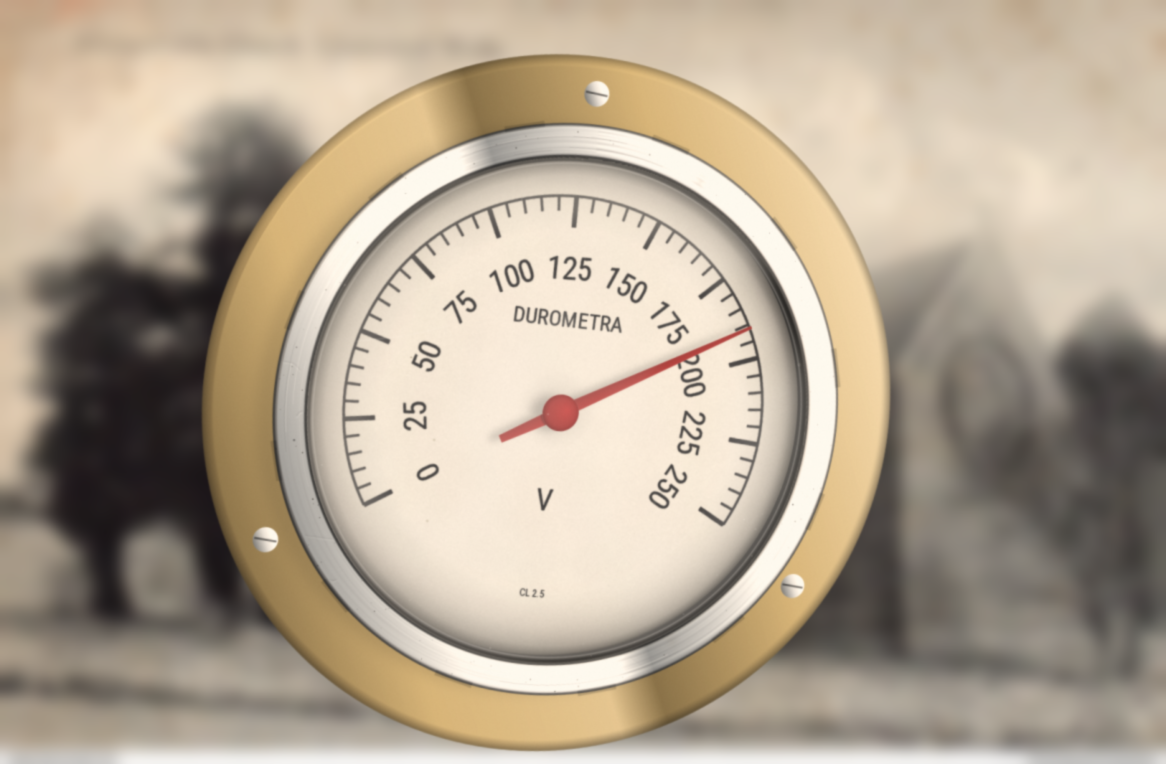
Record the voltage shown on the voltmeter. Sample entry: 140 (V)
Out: 190 (V)
